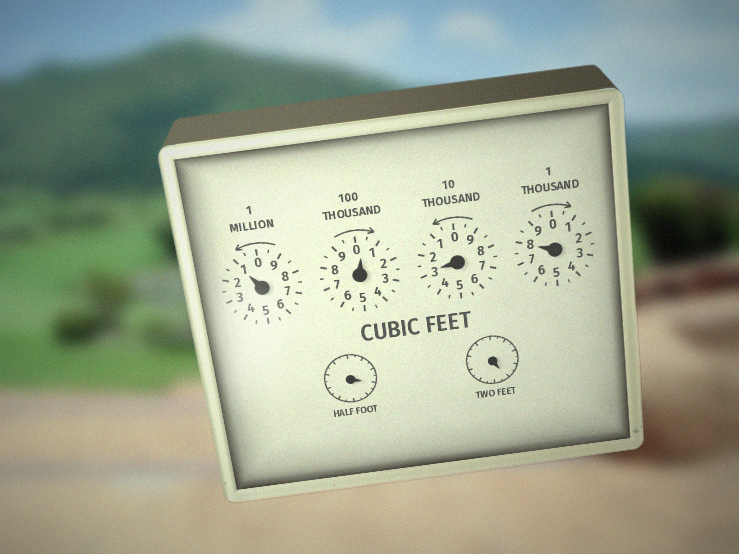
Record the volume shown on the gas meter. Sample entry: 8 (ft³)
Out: 102800 (ft³)
